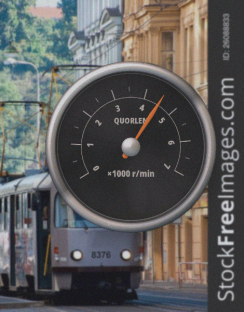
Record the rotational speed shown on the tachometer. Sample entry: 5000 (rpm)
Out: 4500 (rpm)
